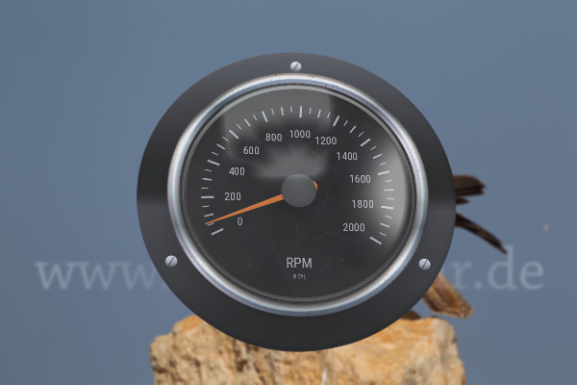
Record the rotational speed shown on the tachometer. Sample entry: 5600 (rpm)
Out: 50 (rpm)
